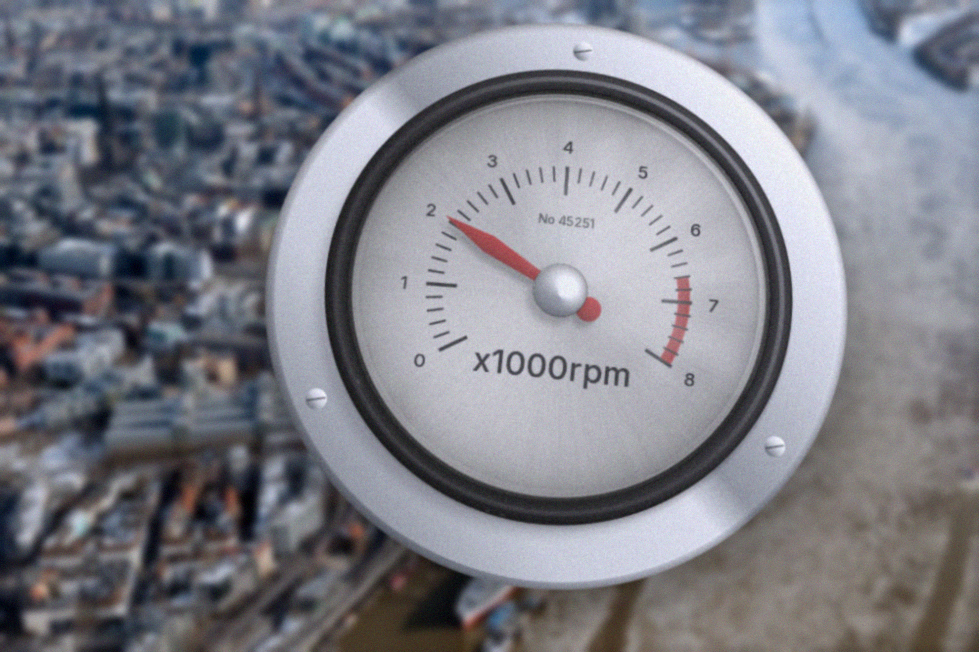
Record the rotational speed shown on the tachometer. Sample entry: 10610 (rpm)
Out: 2000 (rpm)
